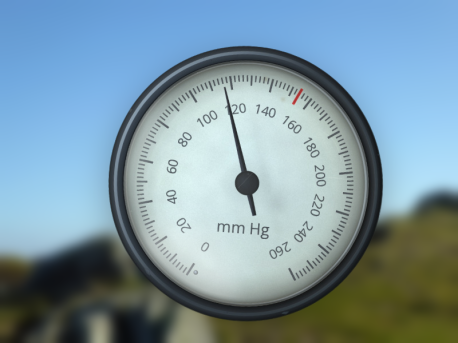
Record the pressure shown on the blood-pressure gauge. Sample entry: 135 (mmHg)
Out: 116 (mmHg)
